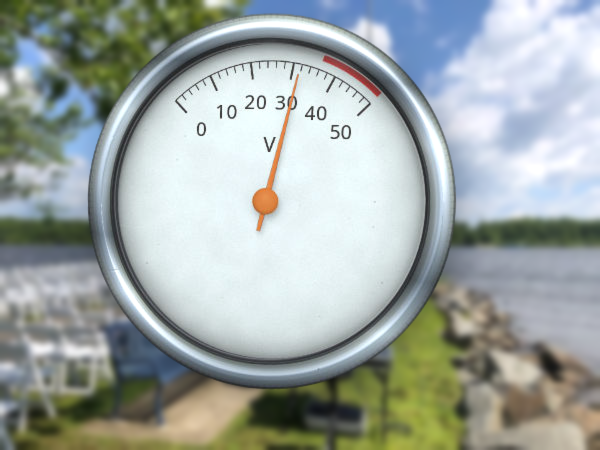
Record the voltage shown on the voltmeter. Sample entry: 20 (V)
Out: 32 (V)
